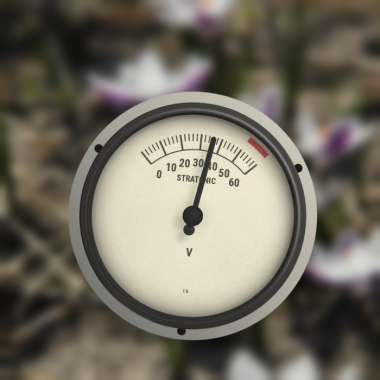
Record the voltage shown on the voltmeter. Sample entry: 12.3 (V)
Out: 36 (V)
